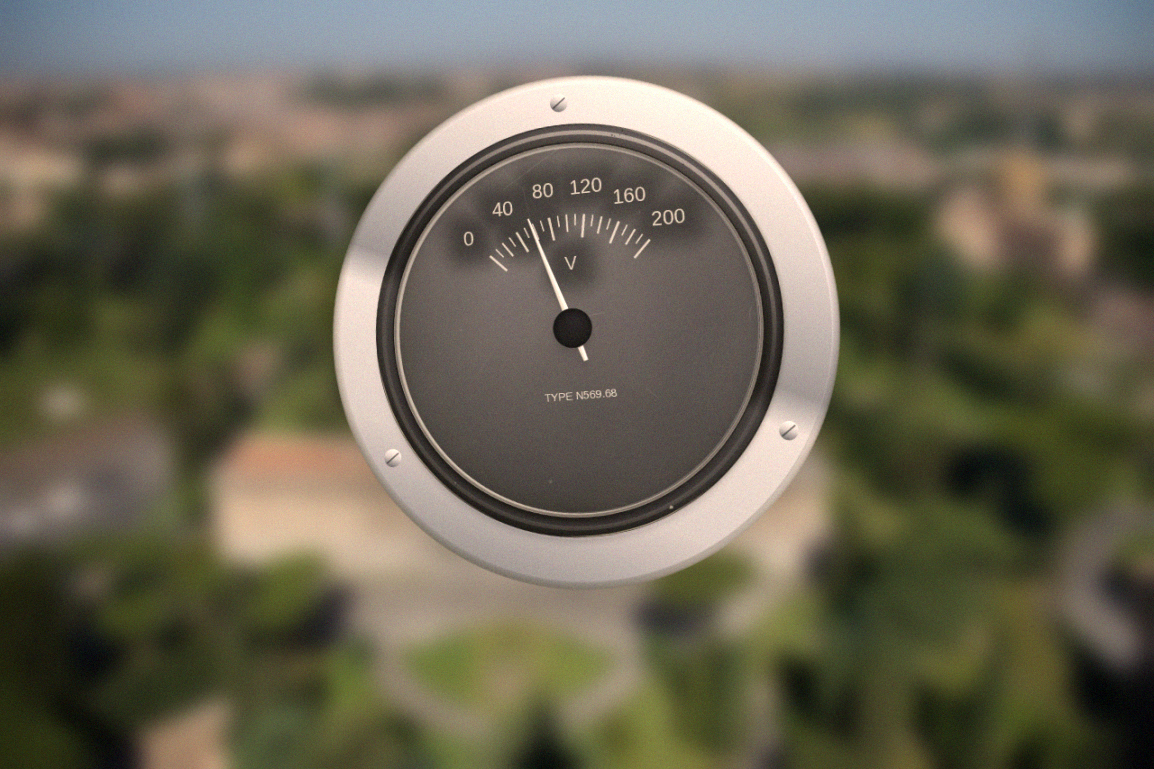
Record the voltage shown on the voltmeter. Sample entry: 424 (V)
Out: 60 (V)
